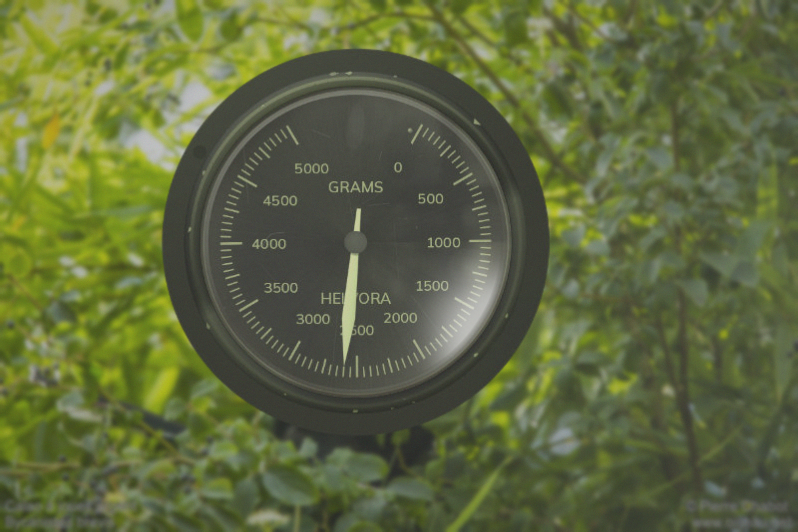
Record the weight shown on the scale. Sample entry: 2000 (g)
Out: 2600 (g)
